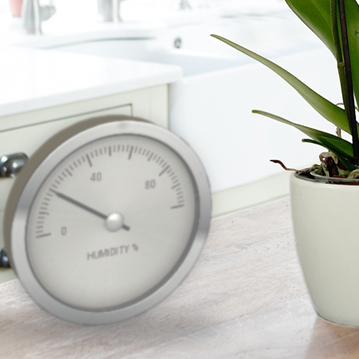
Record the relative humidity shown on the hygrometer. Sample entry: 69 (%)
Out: 20 (%)
